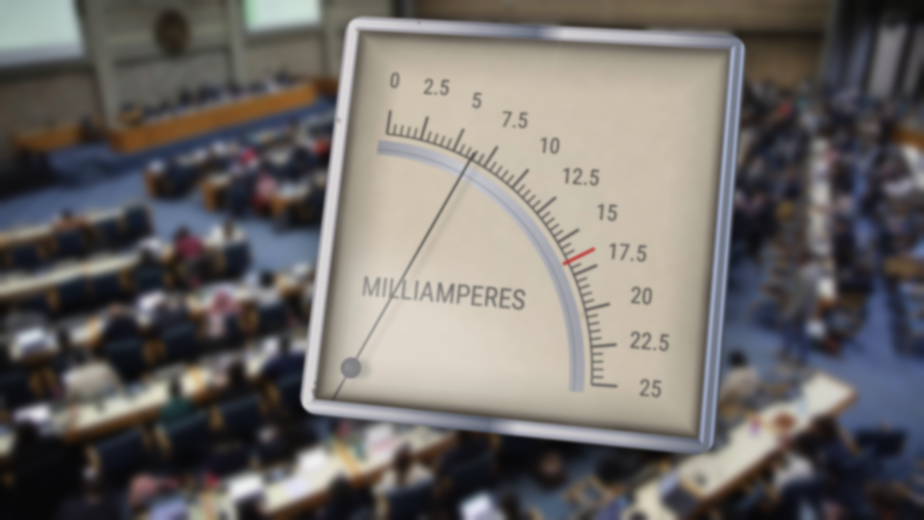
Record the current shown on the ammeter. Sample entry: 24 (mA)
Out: 6.5 (mA)
